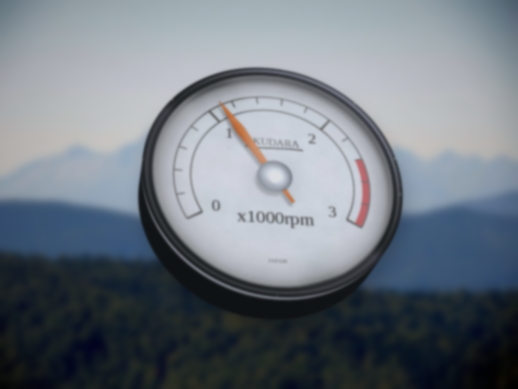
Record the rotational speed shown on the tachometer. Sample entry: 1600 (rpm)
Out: 1100 (rpm)
